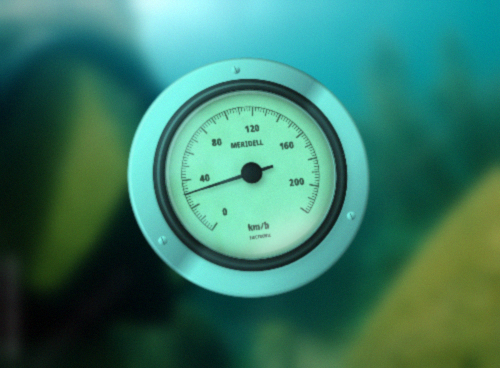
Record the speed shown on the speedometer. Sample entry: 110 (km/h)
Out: 30 (km/h)
